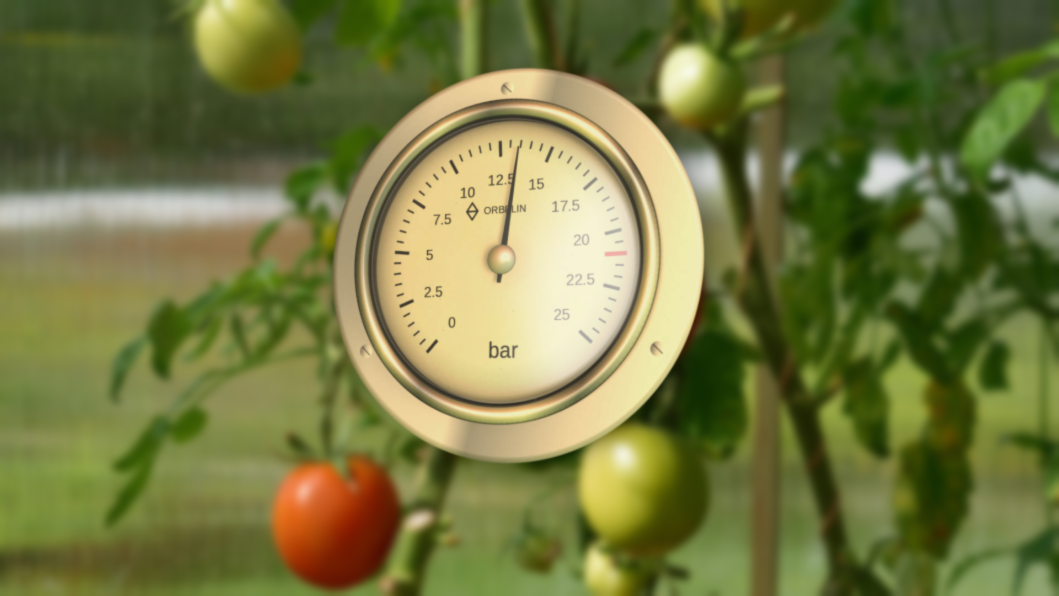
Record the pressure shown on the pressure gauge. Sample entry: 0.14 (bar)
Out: 13.5 (bar)
